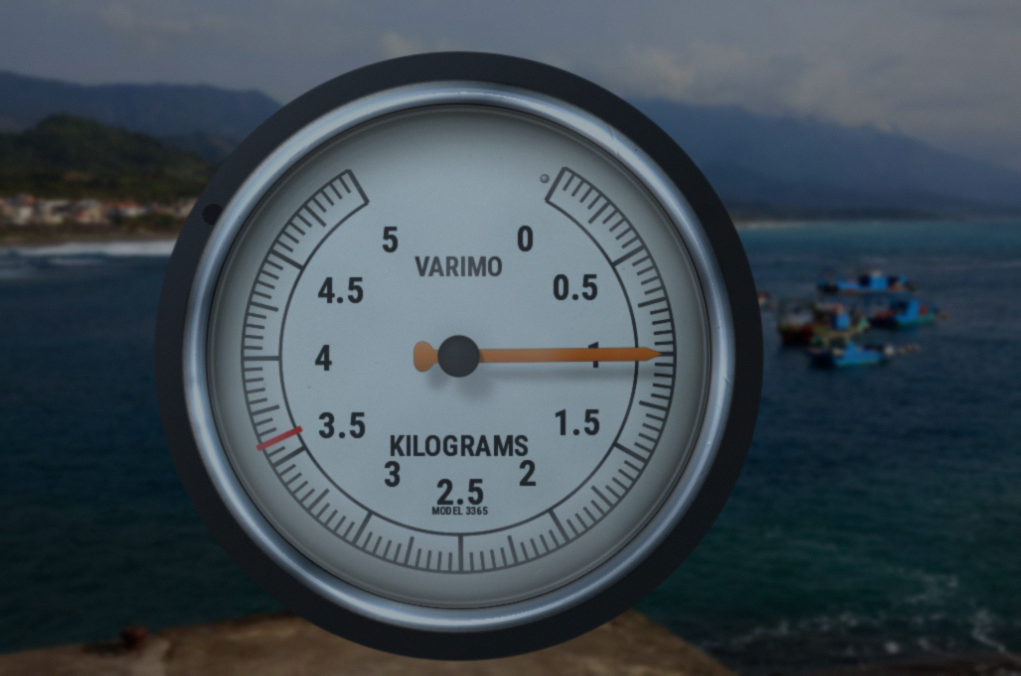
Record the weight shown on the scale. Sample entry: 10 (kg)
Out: 1 (kg)
